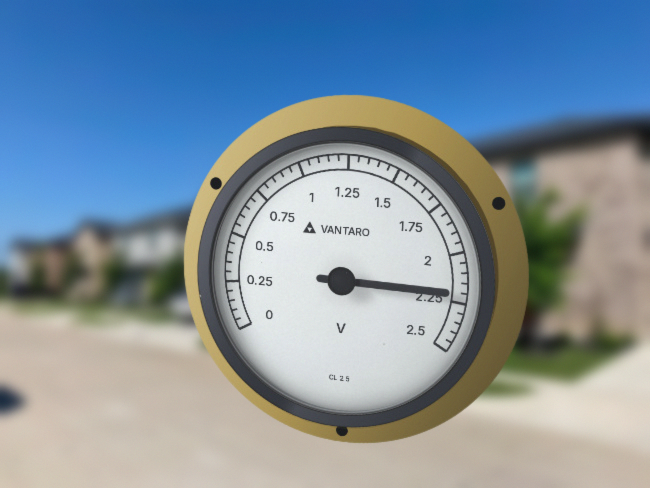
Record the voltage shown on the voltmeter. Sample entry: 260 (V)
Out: 2.2 (V)
